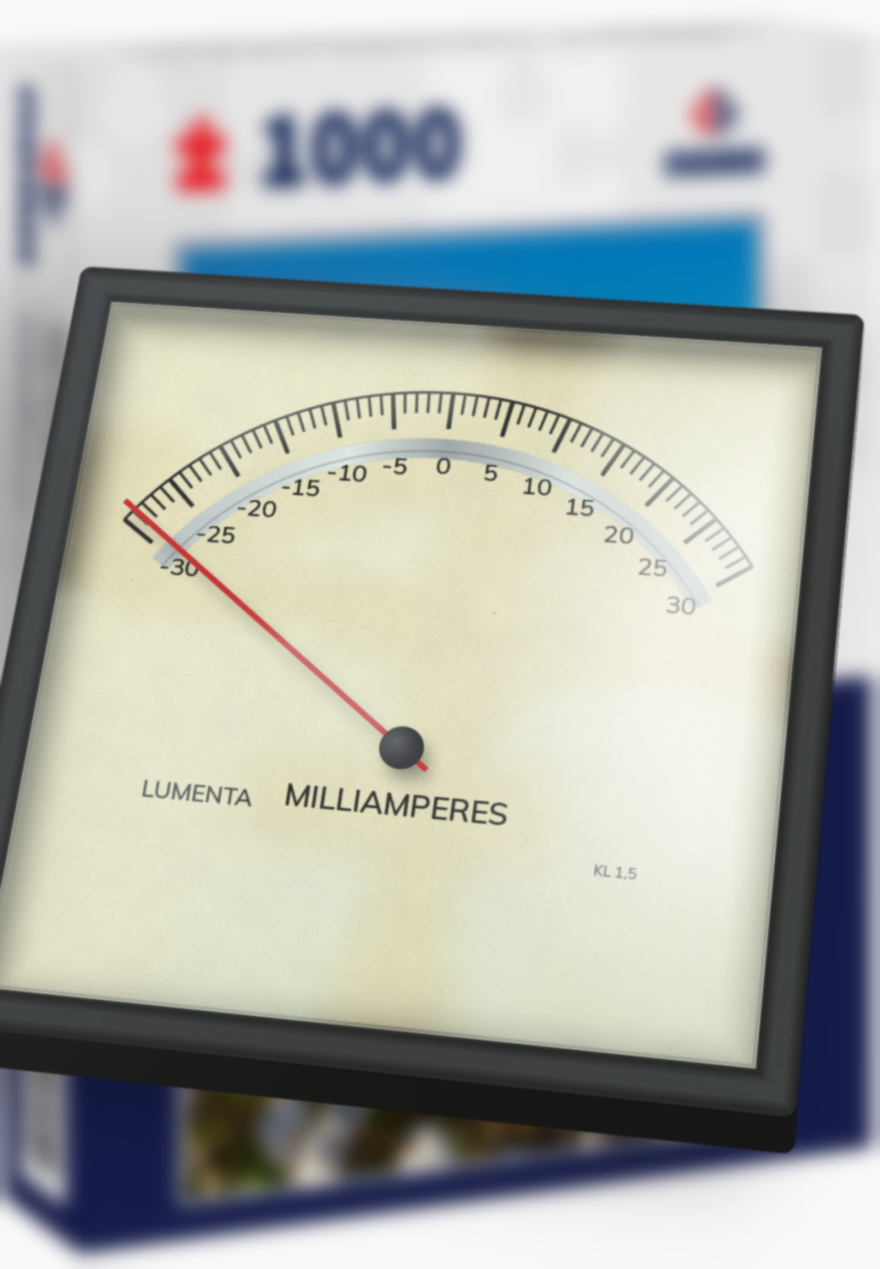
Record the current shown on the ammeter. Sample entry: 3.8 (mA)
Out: -29 (mA)
